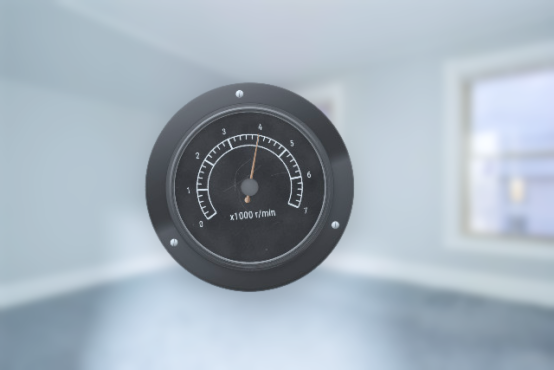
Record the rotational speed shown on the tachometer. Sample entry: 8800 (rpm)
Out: 4000 (rpm)
